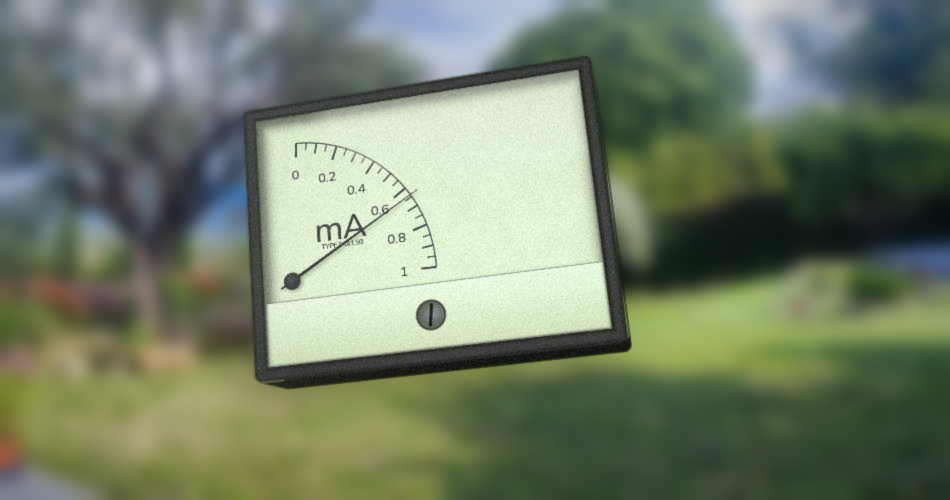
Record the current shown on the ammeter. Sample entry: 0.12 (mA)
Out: 0.65 (mA)
